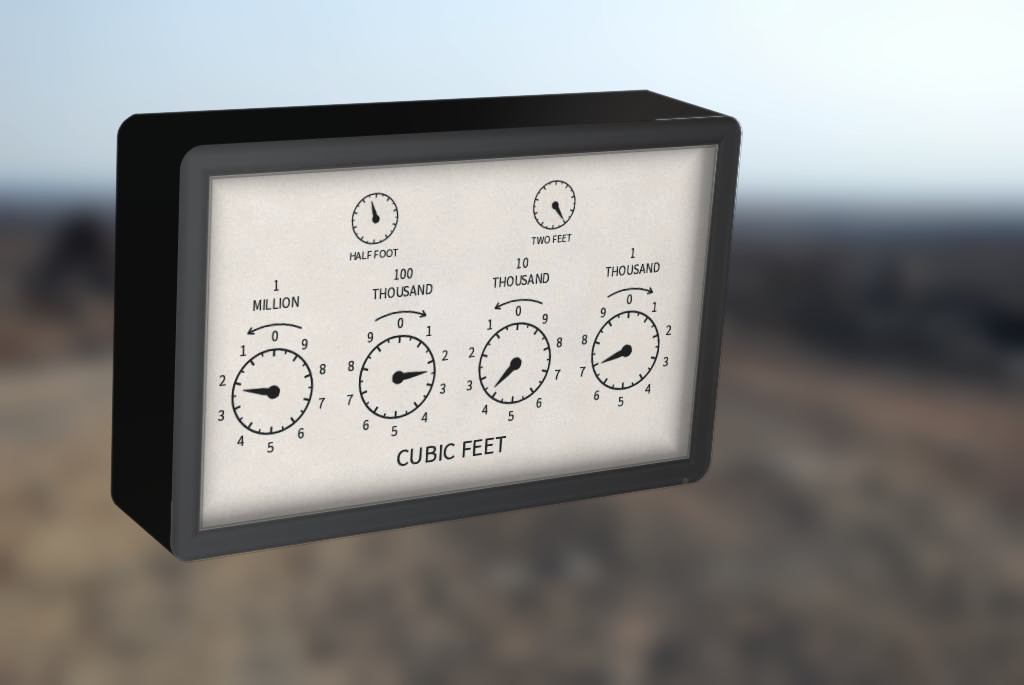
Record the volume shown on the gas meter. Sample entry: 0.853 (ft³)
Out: 223700 (ft³)
